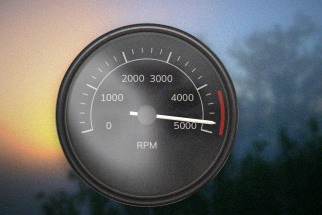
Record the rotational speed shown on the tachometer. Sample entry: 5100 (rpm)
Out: 4800 (rpm)
